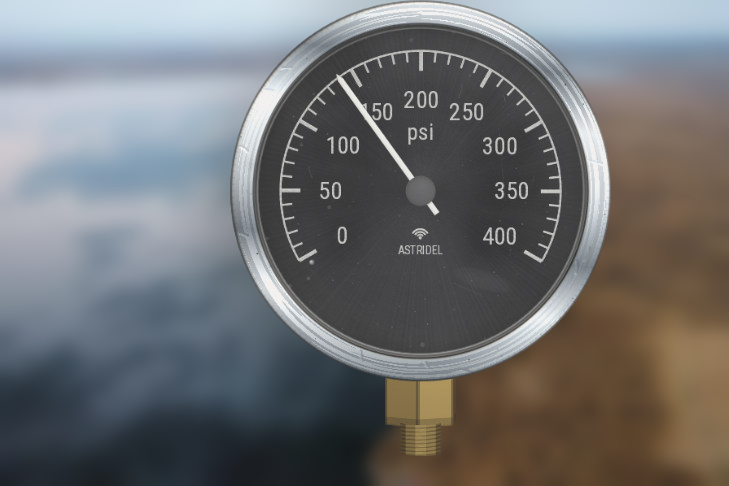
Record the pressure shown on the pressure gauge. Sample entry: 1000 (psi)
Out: 140 (psi)
